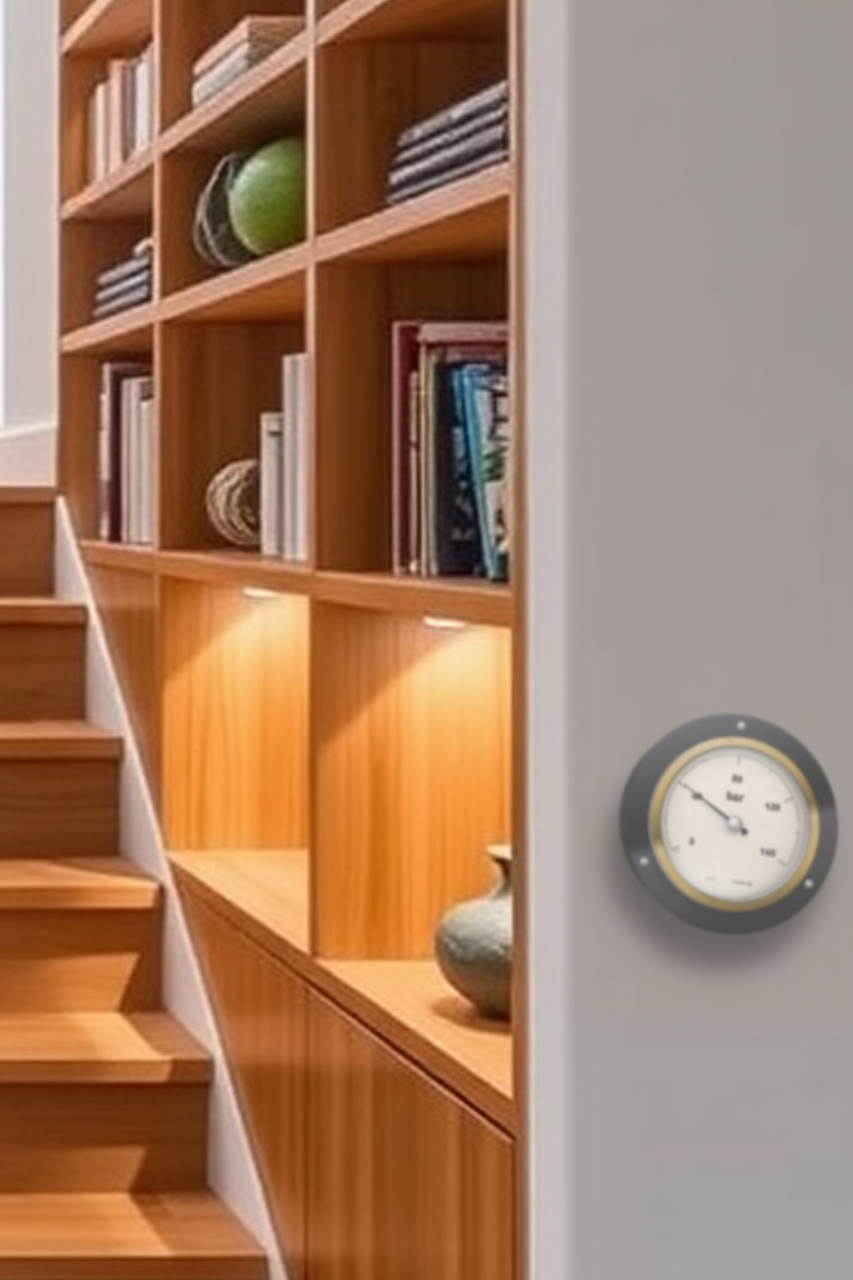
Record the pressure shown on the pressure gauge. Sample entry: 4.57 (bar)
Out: 40 (bar)
